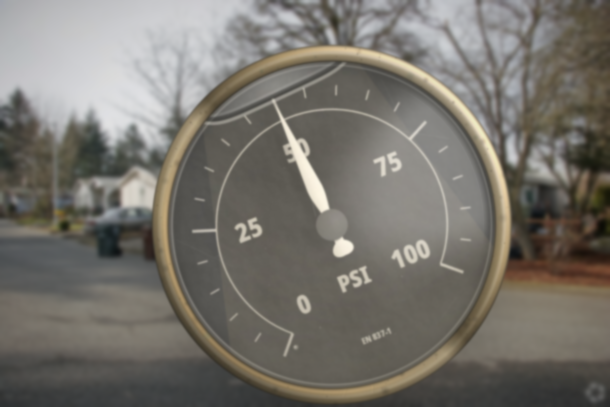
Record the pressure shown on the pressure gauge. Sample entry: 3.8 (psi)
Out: 50 (psi)
